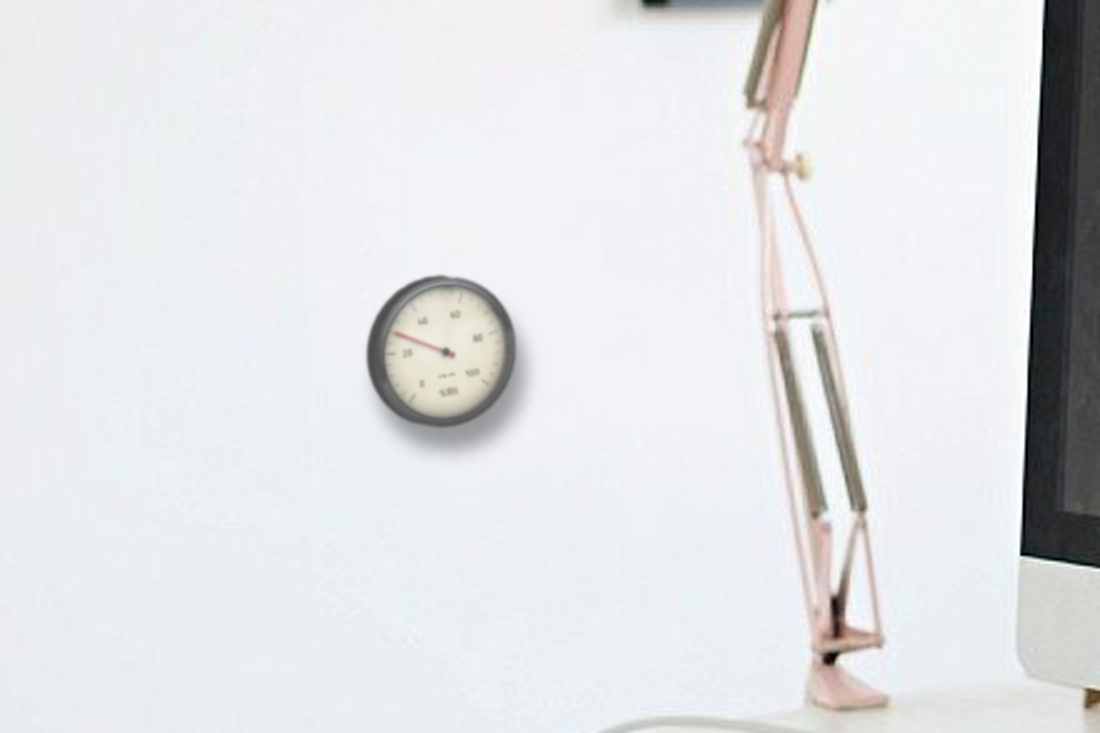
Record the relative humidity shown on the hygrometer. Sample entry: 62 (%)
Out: 28 (%)
